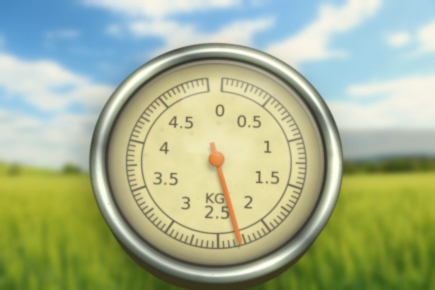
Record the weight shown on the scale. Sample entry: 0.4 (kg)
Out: 2.3 (kg)
